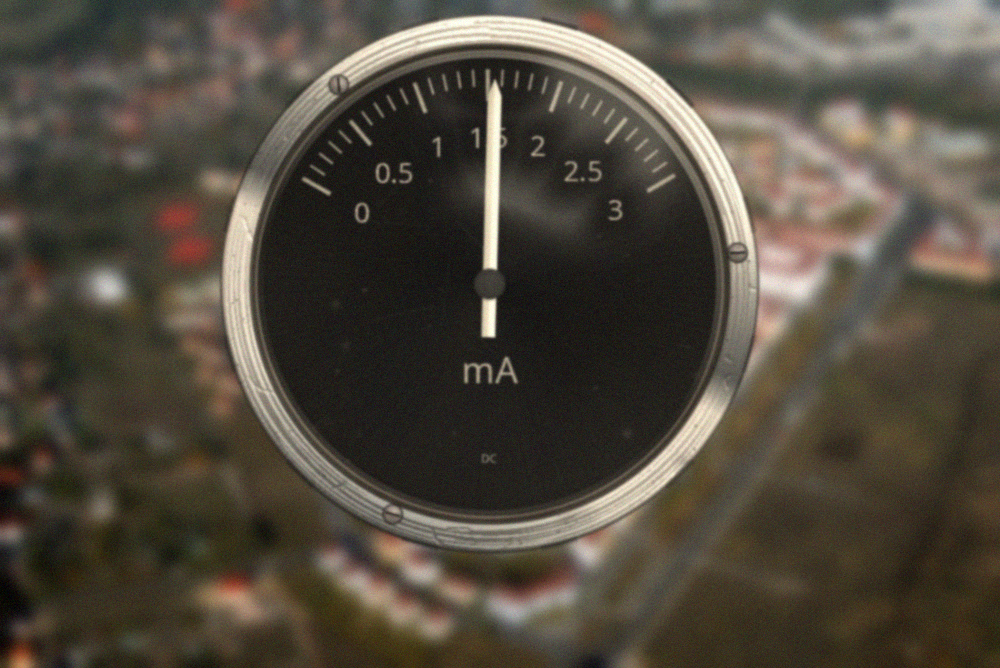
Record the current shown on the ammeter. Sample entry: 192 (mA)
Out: 1.55 (mA)
